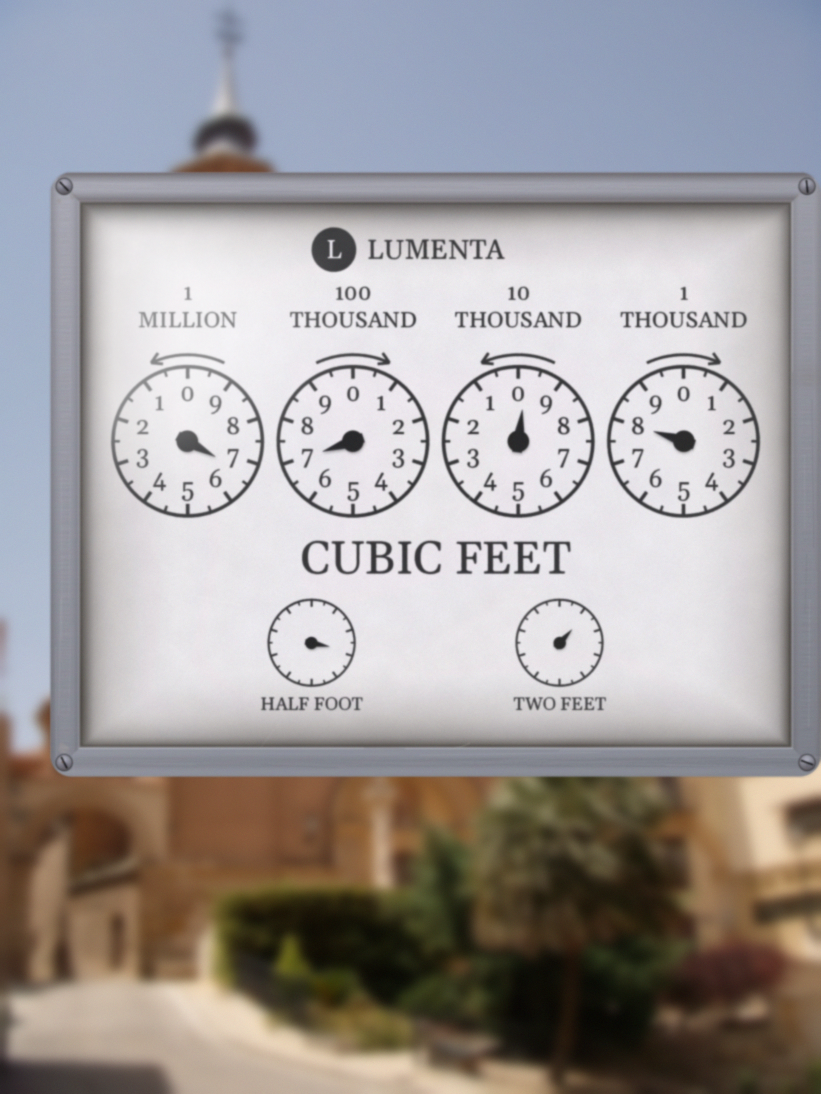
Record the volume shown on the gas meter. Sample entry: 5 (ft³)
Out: 669800 (ft³)
